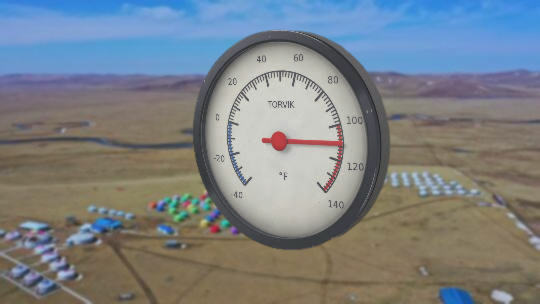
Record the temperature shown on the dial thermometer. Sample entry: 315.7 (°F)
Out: 110 (°F)
